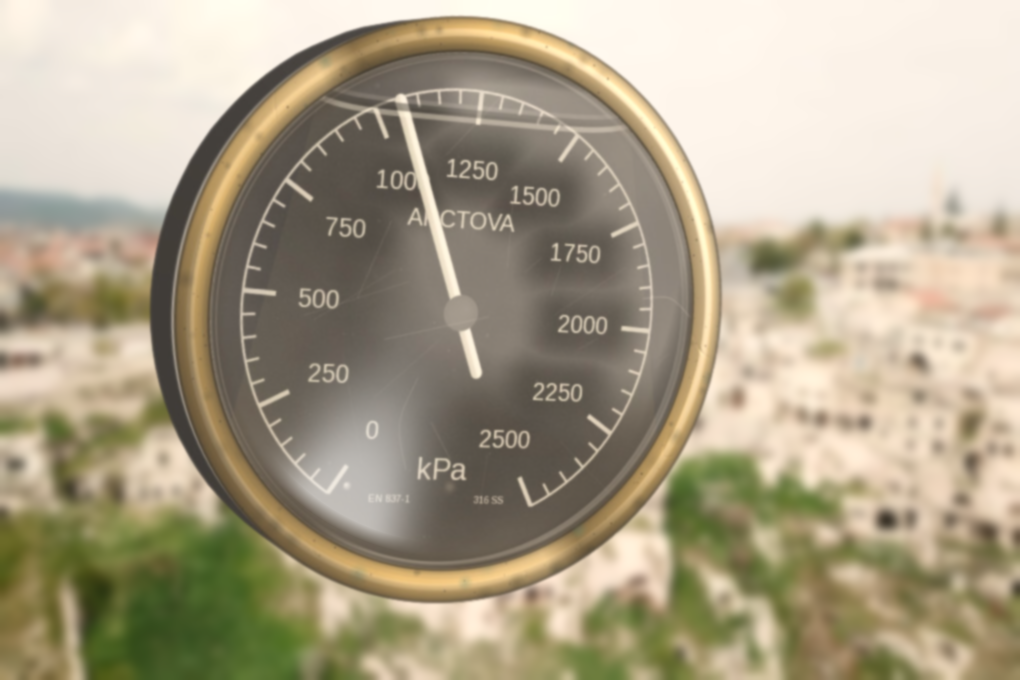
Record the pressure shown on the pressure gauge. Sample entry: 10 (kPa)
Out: 1050 (kPa)
